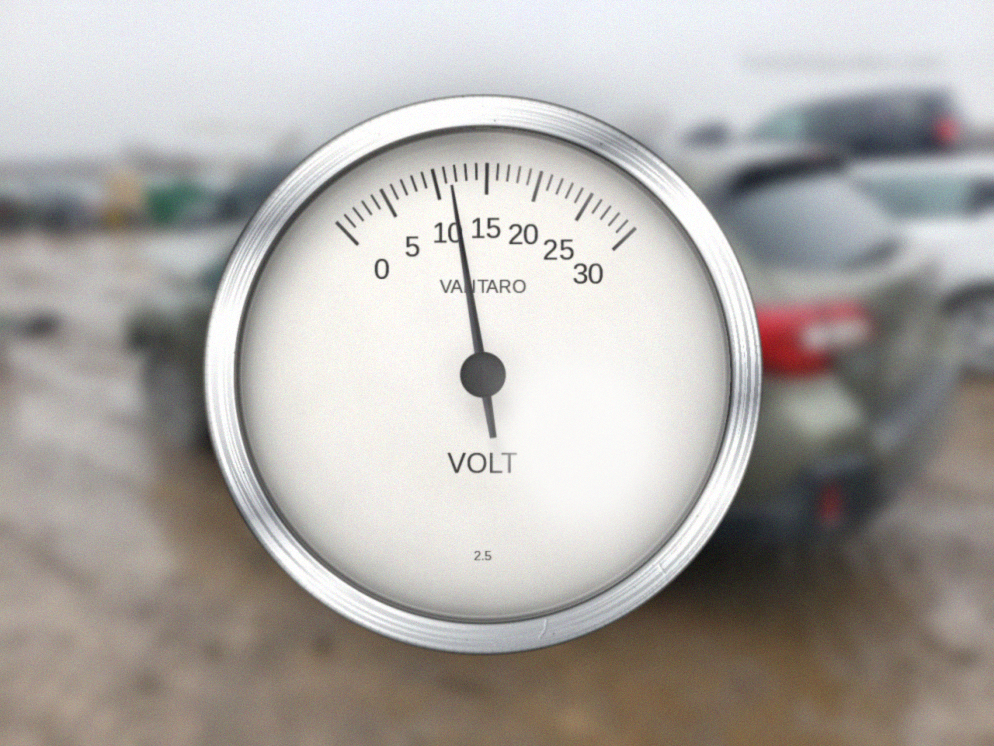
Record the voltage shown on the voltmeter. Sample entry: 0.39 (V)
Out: 11.5 (V)
